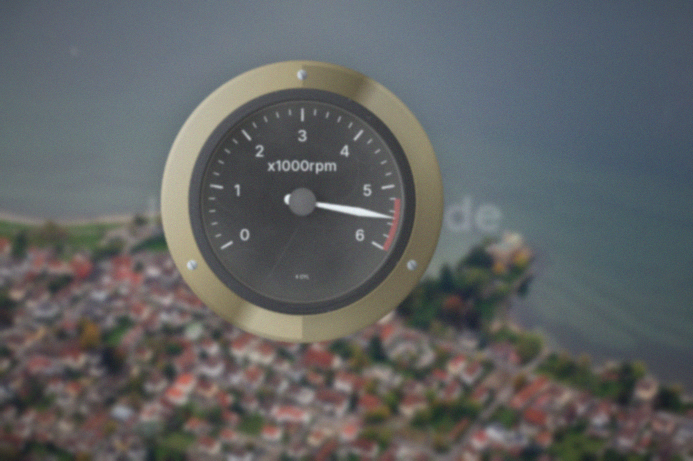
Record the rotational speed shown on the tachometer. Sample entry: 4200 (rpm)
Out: 5500 (rpm)
